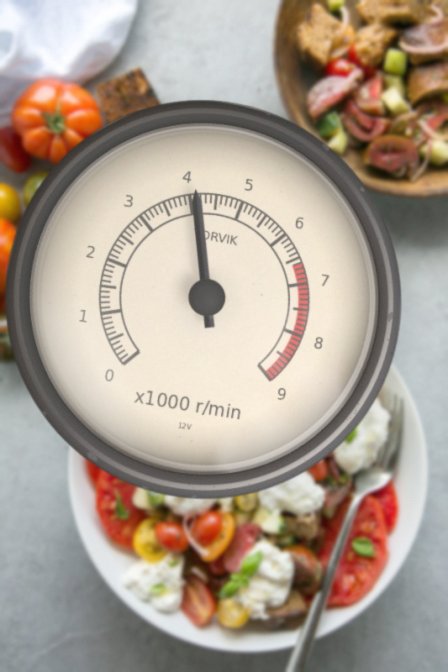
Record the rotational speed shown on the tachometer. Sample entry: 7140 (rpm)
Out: 4100 (rpm)
